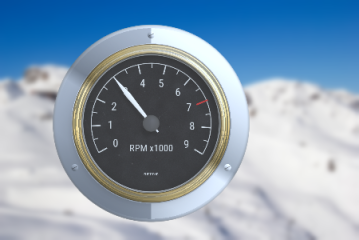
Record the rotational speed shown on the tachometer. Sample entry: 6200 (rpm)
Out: 3000 (rpm)
